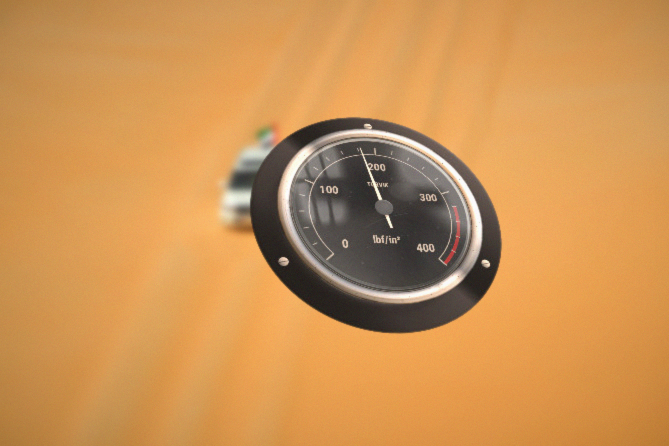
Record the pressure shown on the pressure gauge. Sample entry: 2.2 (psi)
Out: 180 (psi)
